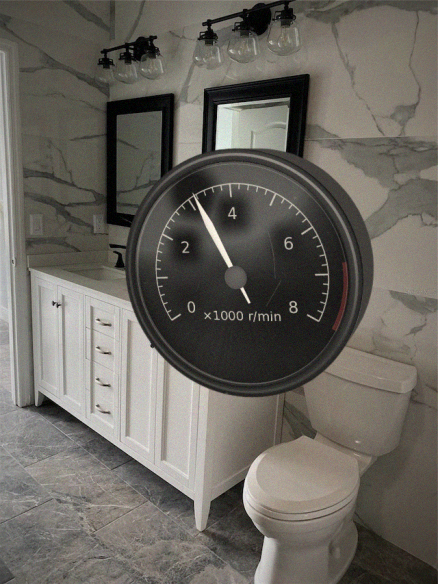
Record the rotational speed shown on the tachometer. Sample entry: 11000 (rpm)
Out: 3200 (rpm)
